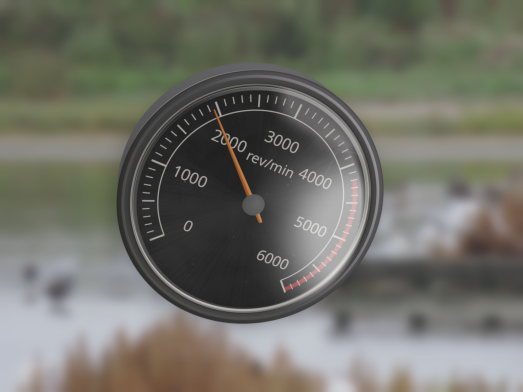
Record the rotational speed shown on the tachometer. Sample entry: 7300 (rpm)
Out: 1950 (rpm)
